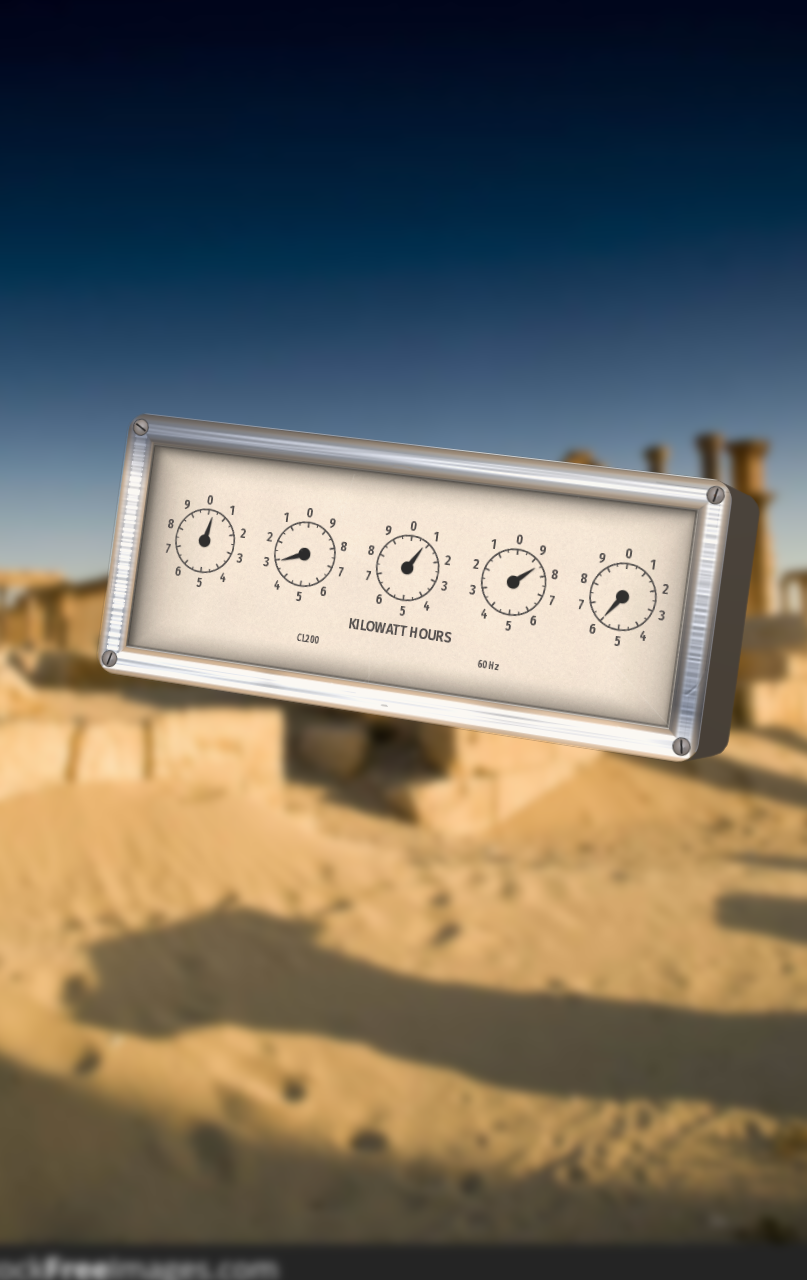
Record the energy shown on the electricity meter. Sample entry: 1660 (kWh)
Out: 3086 (kWh)
